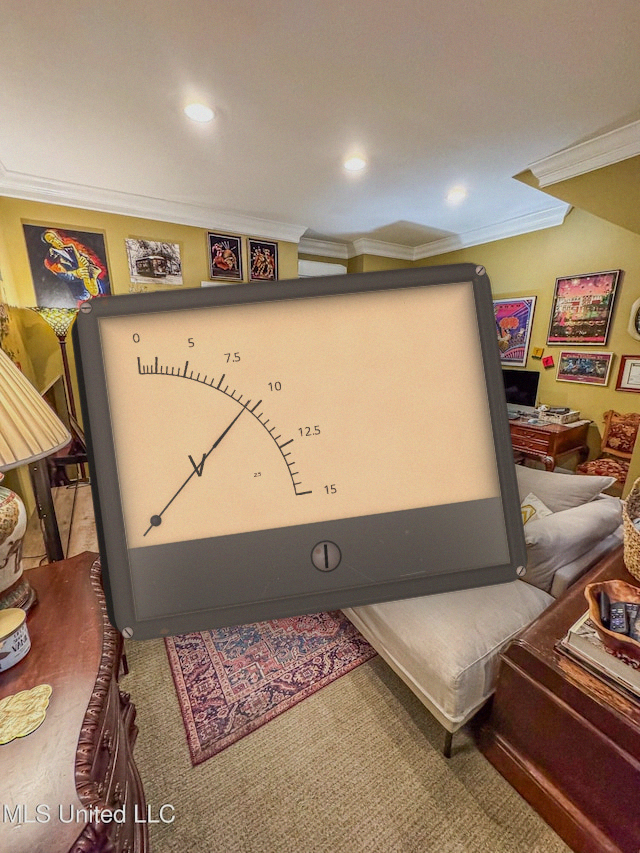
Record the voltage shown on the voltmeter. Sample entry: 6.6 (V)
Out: 9.5 (V)
